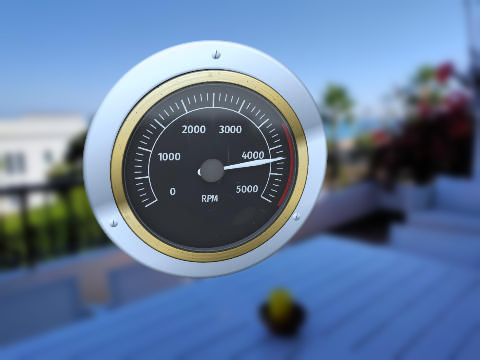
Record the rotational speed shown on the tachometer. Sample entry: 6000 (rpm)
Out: 4200 (rpm)
